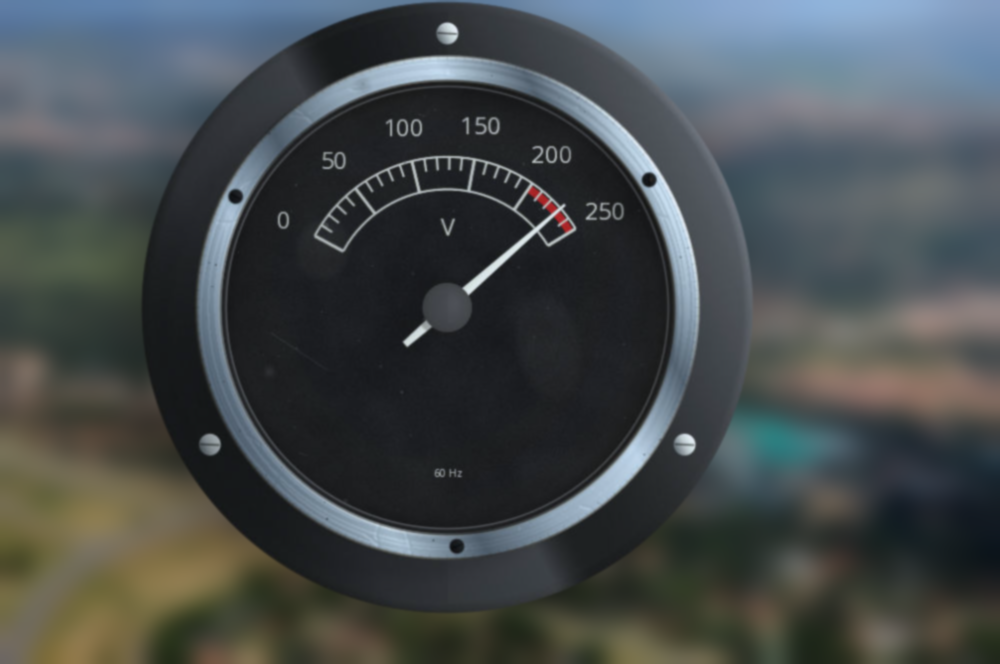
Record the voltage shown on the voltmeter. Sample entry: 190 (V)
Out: 230 (V)
